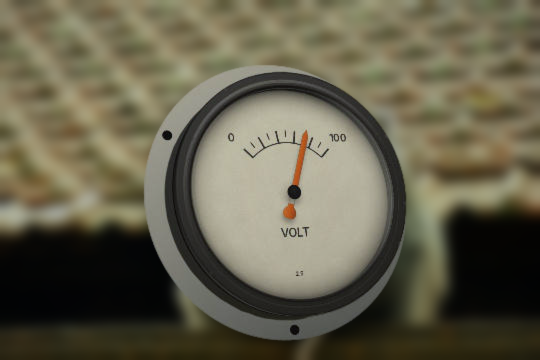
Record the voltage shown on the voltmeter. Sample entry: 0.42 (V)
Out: 70 (V)
